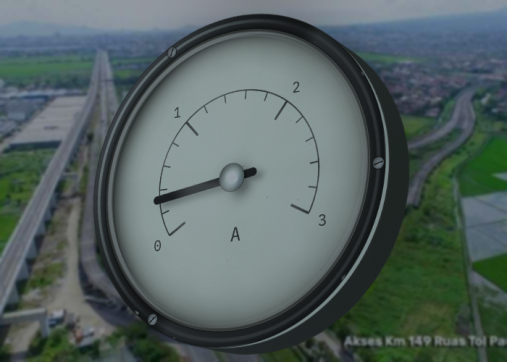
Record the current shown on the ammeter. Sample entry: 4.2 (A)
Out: 0.3 (A)
